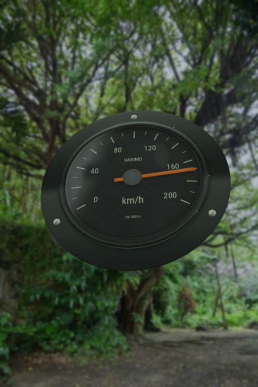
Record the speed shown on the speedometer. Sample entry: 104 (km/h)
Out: 170 (km/h)
